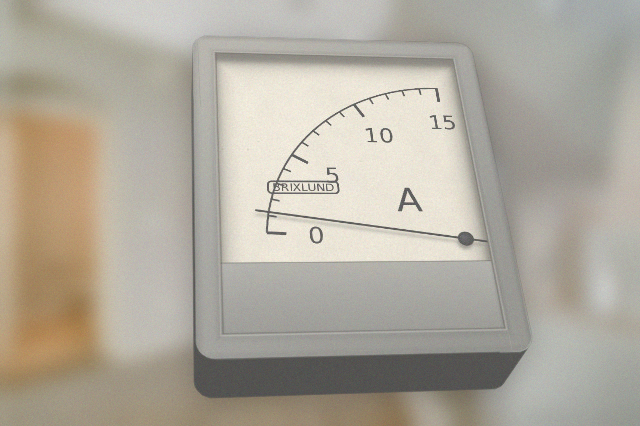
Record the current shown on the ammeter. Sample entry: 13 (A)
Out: 1 (A)
